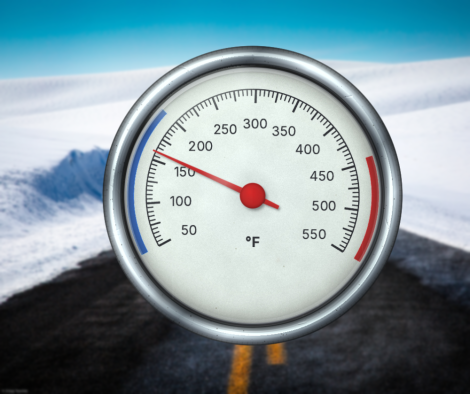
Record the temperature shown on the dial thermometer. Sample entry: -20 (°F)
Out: 160 (°F)
